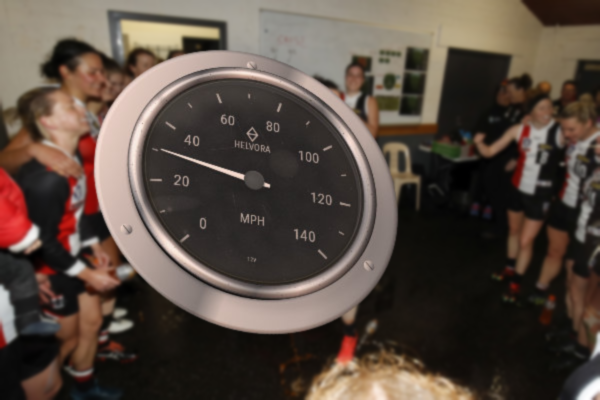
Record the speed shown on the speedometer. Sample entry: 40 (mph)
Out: 30 (mph)
